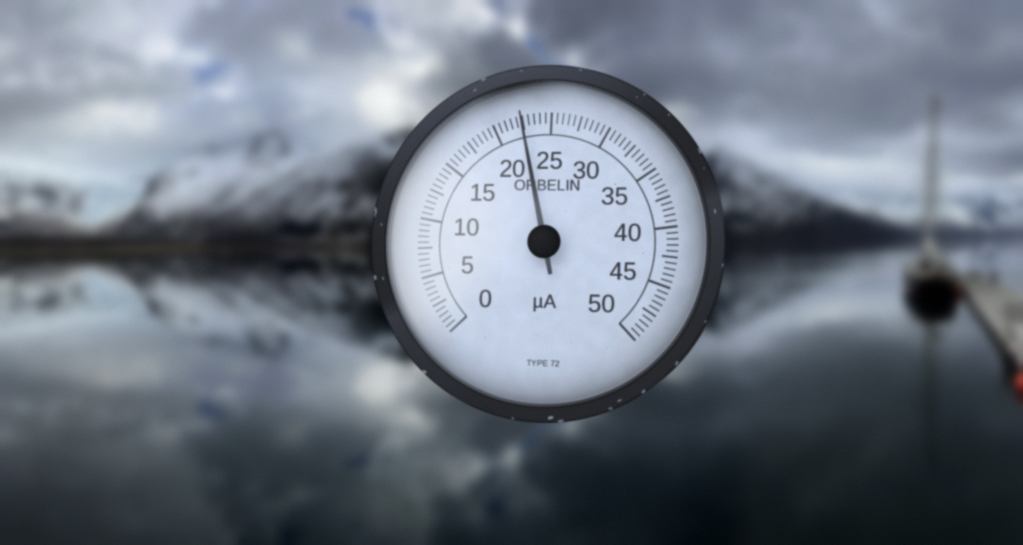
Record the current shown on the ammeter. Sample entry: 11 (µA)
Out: 22.5 (µA)
